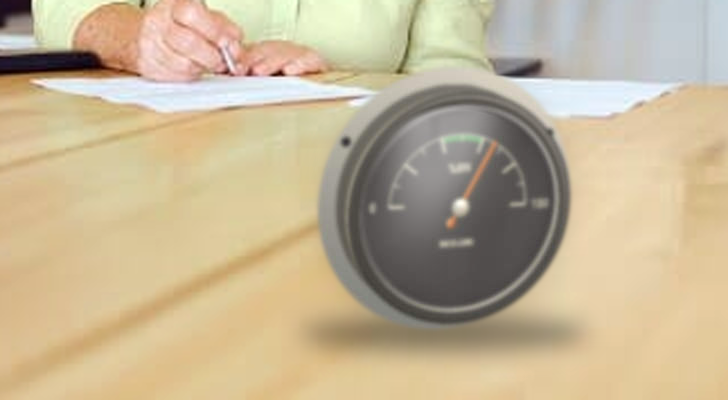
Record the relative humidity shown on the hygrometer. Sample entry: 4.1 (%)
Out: 65 (%)
